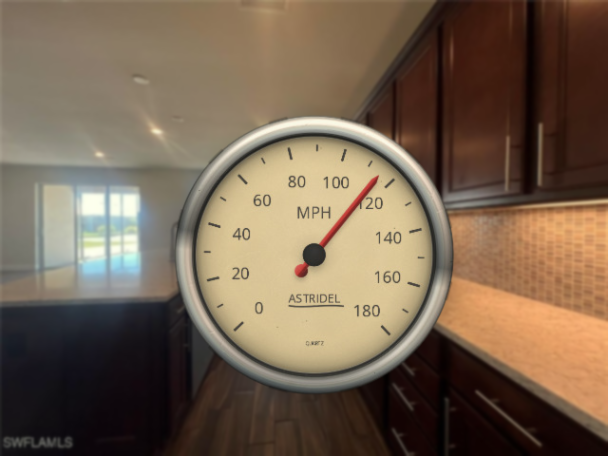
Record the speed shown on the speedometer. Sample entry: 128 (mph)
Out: 115 (mph)
